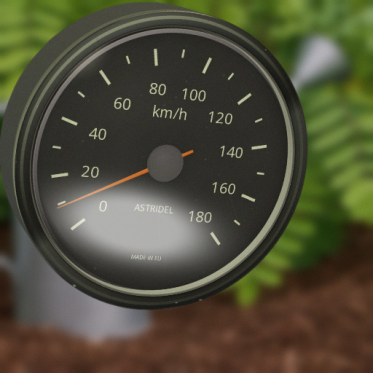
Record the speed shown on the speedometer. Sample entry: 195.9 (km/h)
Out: 10 (km/h)
